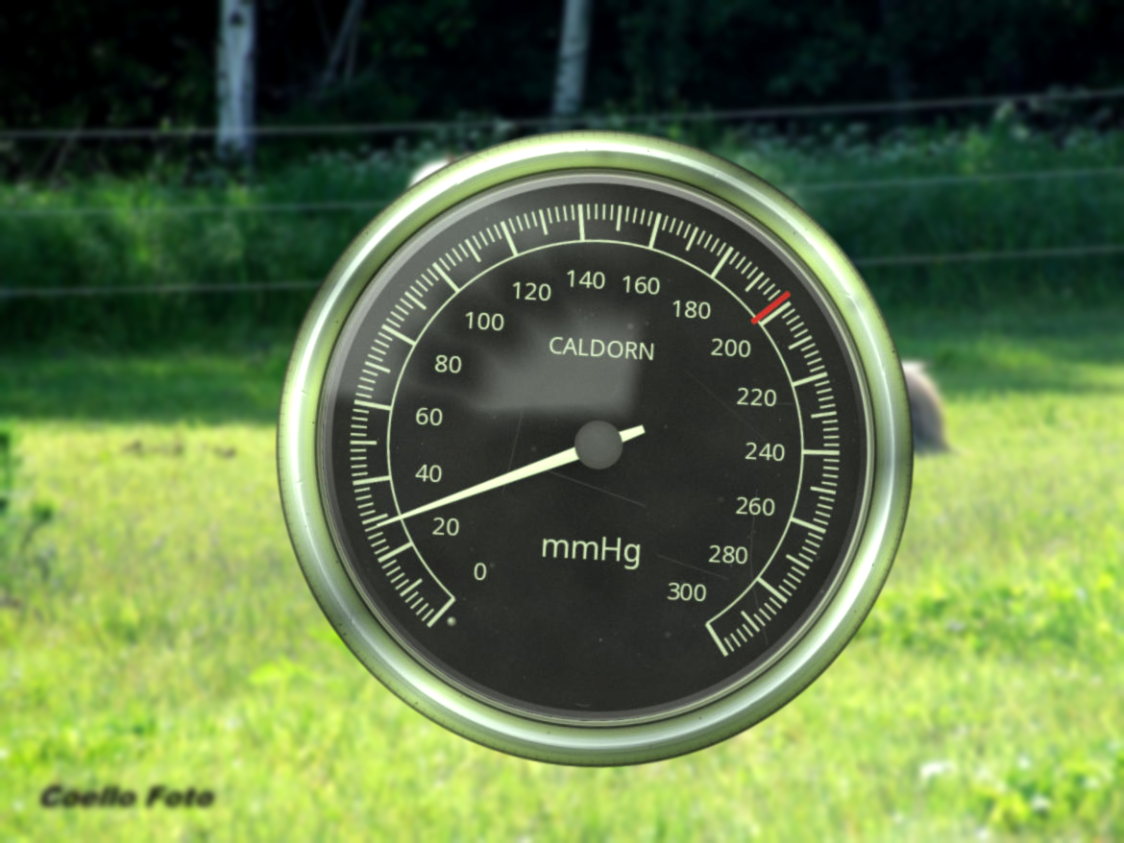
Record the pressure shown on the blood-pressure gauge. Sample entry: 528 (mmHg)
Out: 28 (mmHg)
